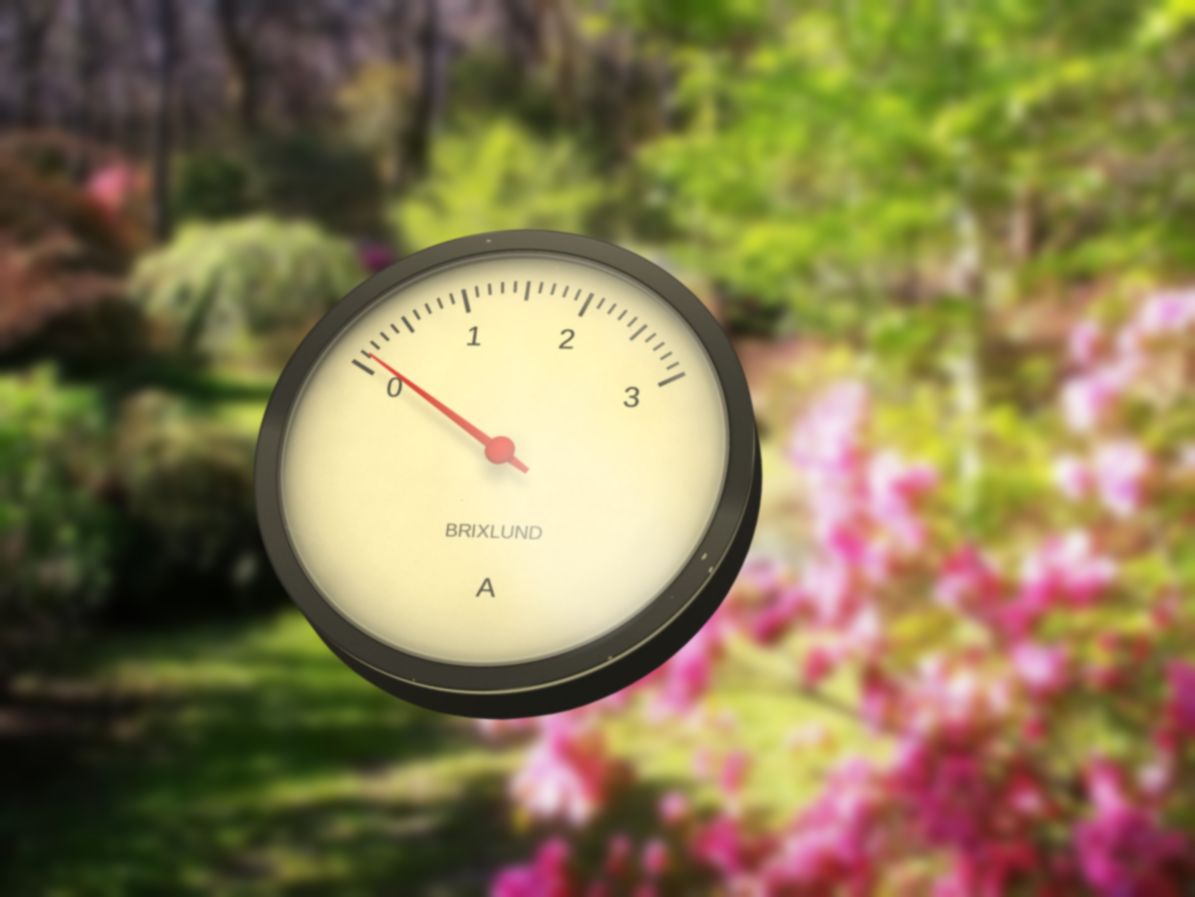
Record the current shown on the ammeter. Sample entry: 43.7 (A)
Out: 0.1 (A)
